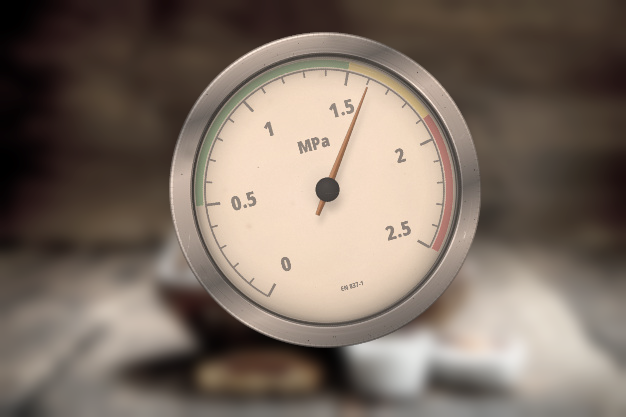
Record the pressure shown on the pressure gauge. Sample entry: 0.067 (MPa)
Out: 1.6 (MPa)
